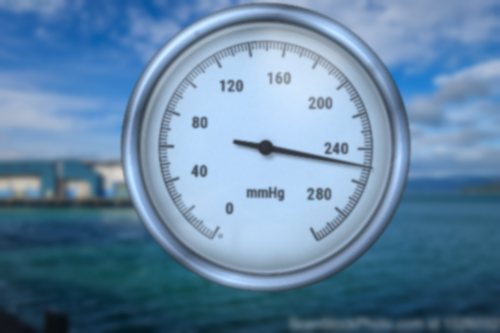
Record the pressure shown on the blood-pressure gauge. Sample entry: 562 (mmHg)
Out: 250 (mmHg)
